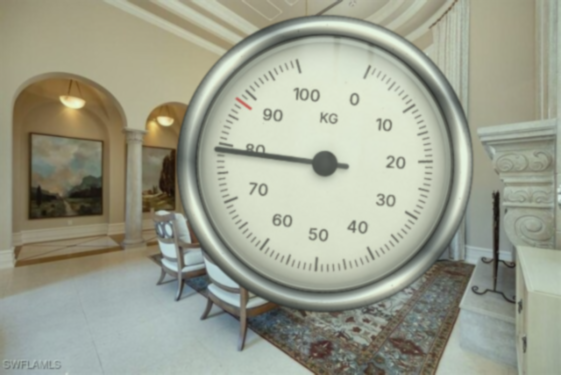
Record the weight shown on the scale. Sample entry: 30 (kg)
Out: 79 (kg)
